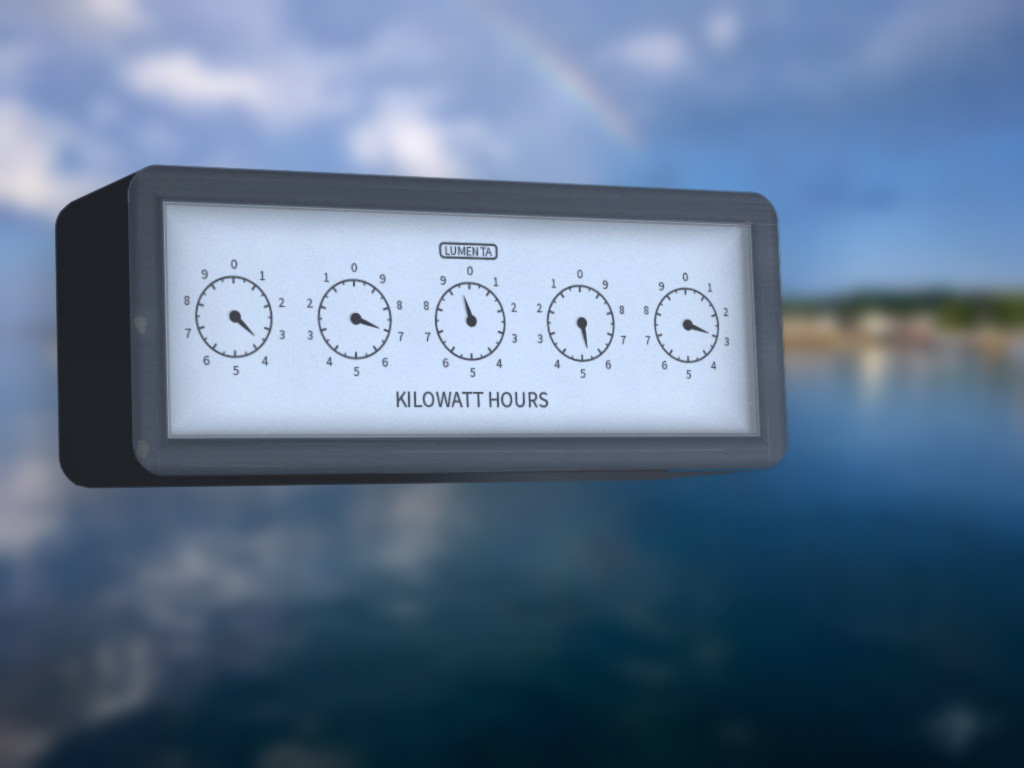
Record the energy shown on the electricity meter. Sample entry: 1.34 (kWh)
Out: 36953 (kWh)
